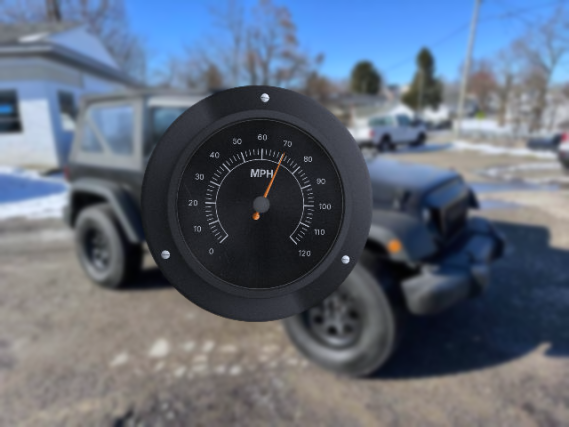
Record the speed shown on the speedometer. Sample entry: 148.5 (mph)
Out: 70 (mph)
